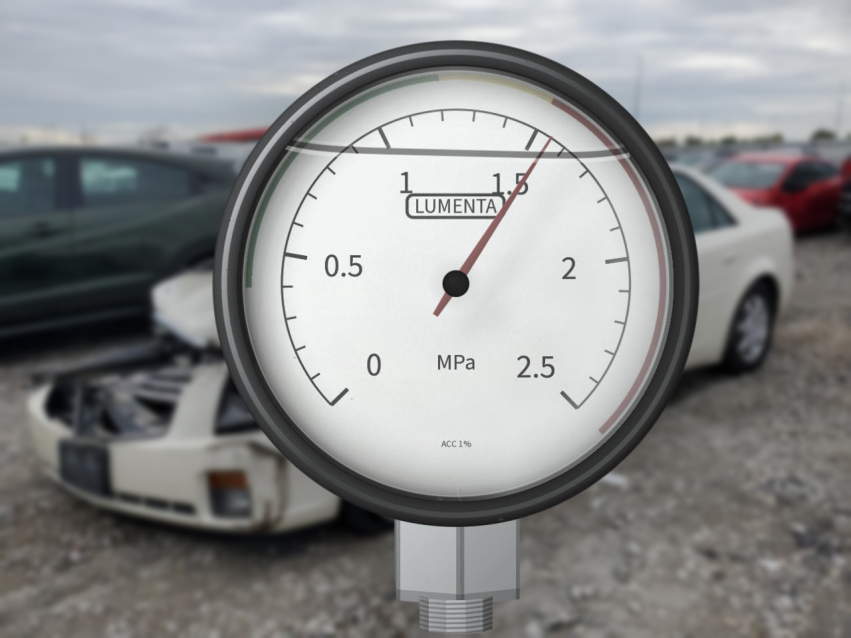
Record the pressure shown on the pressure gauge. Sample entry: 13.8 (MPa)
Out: 1.55 (MPa)
